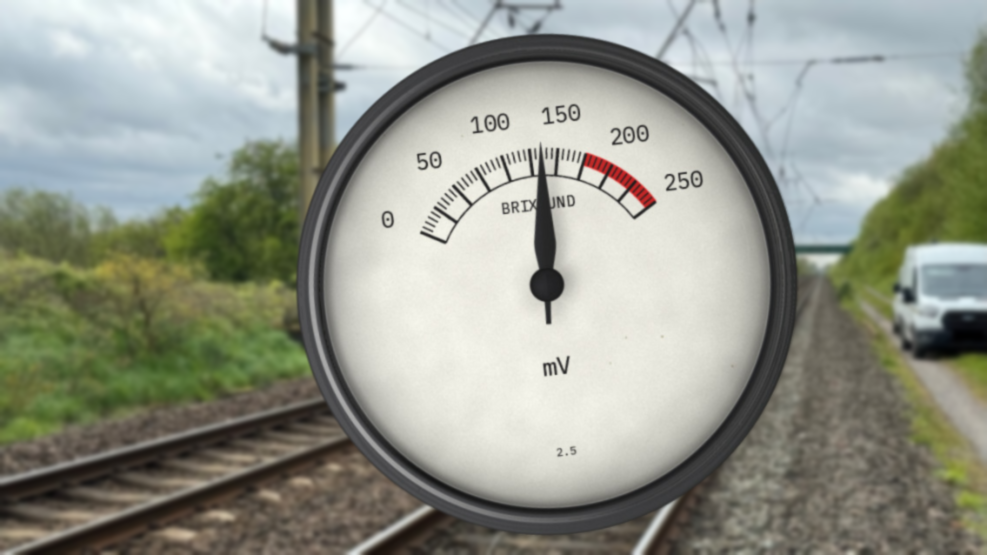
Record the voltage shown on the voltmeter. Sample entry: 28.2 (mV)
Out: 135 (mV)
